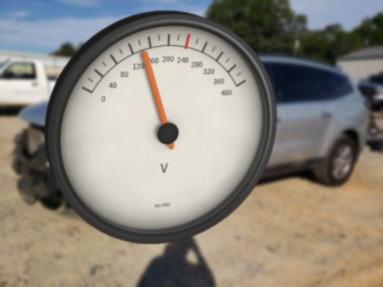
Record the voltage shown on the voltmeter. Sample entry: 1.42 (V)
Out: 140 (V)
